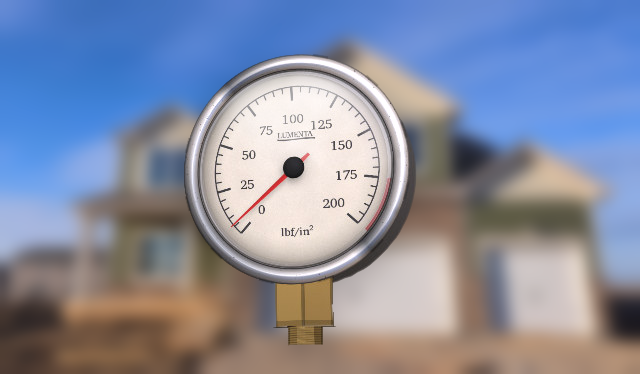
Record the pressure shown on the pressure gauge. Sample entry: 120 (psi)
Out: 5 (psi)
